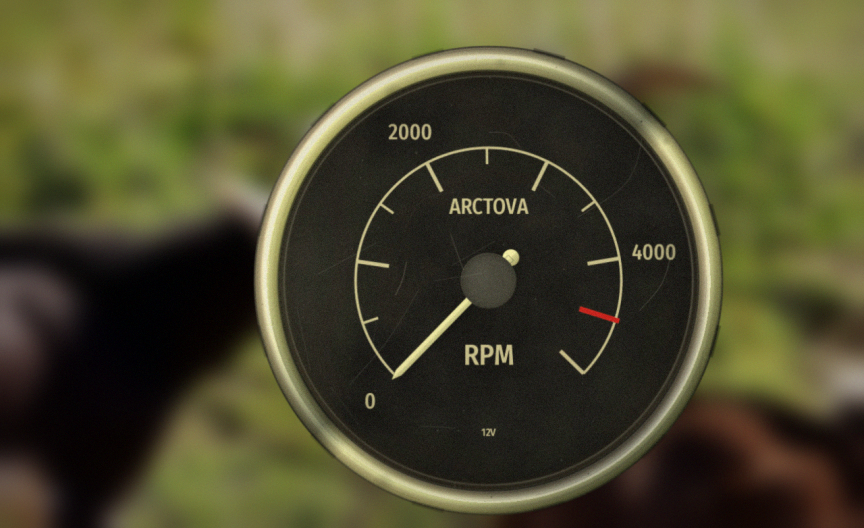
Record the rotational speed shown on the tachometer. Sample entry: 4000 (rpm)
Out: 0 (rpm)
